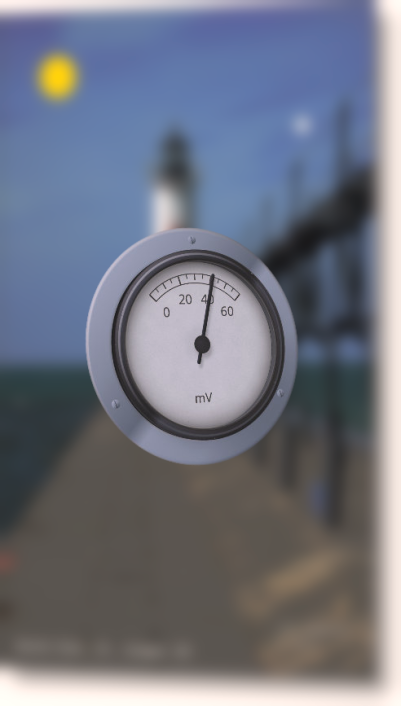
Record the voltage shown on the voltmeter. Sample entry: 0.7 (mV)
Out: 40 (mV)
